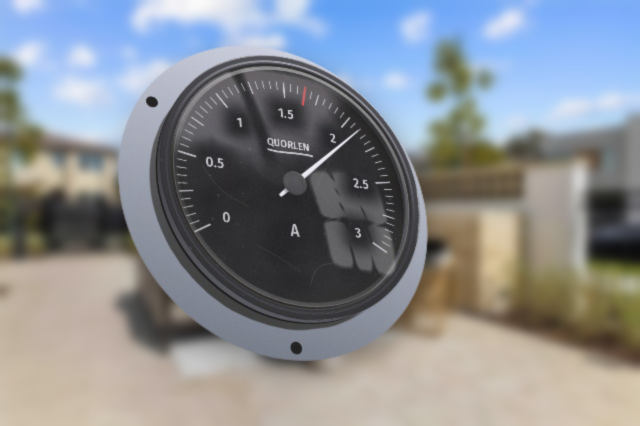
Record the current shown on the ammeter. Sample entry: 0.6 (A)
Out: 2.1 (A)
